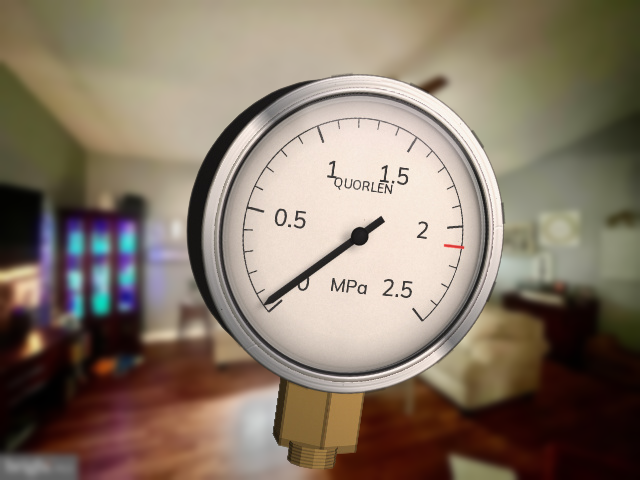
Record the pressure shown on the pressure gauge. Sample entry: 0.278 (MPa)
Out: 0.05 (MPa)
